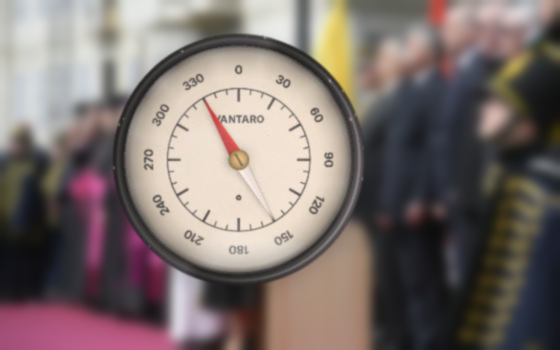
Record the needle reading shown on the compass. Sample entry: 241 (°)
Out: 330 (°)
